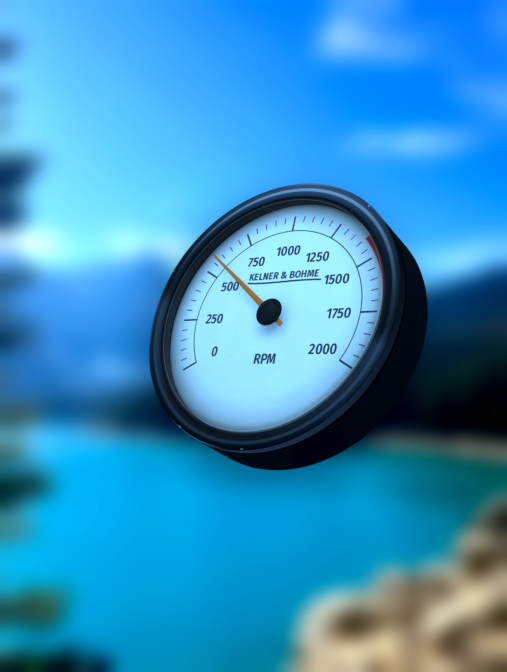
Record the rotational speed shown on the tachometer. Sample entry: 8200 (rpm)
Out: 575 (rpm)
